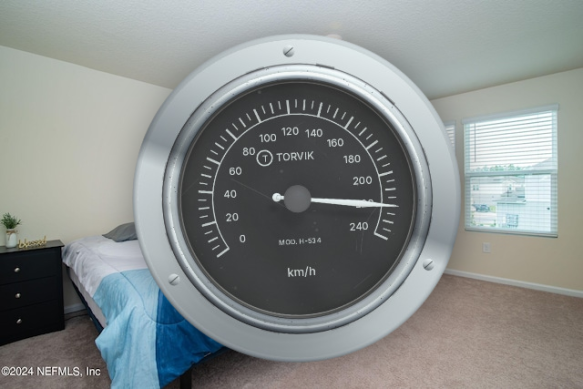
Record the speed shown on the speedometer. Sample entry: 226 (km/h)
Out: 220 (km/h)
